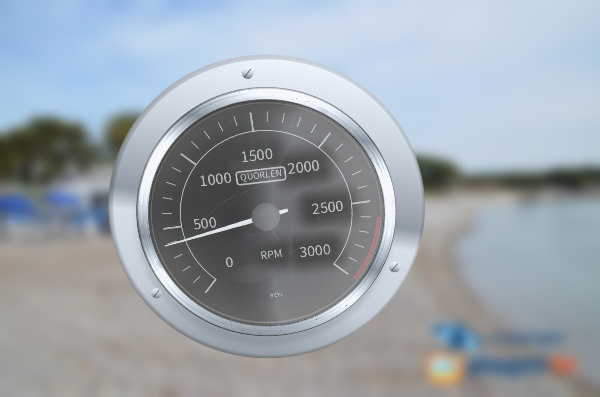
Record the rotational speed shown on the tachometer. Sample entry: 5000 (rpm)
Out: 400 (rpm)
